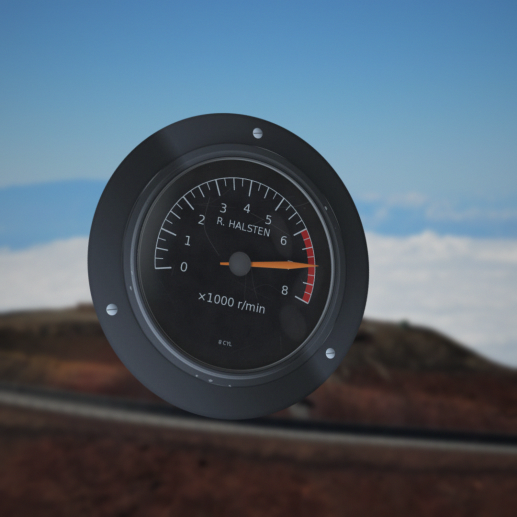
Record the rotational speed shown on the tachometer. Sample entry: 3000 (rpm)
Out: 7000 (rpm)
